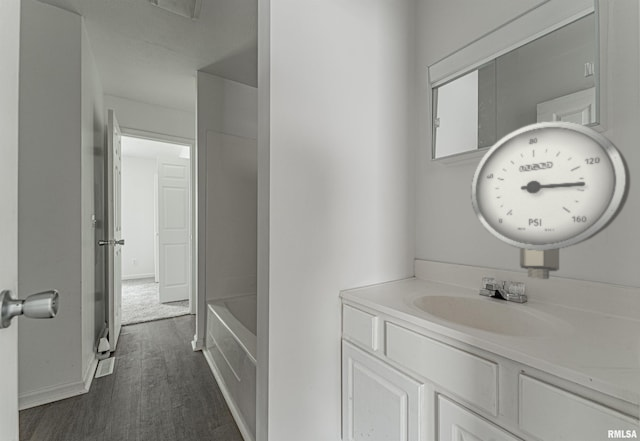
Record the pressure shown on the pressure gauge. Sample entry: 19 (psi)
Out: 135 (psi)
